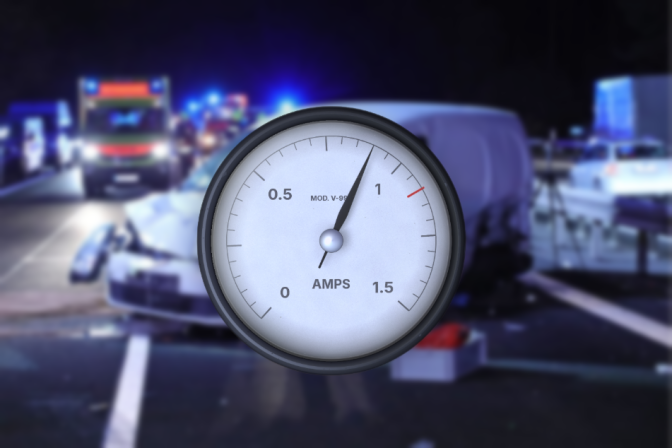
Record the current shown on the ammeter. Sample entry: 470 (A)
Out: 0.9 (A)
